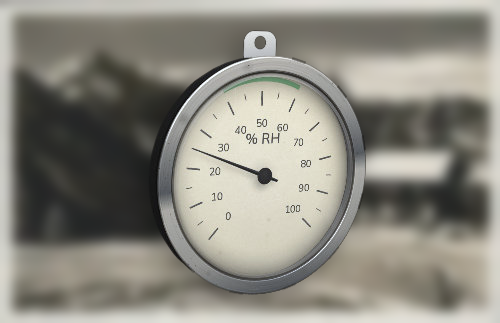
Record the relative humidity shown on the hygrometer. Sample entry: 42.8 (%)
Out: 25 (%)
